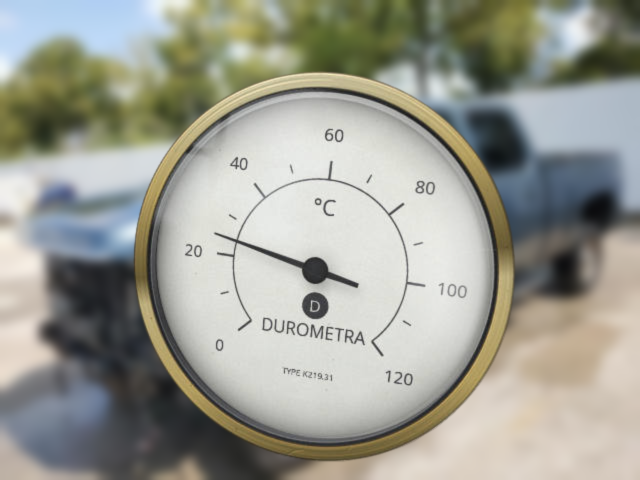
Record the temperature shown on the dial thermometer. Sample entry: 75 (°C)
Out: 25 (°C)
